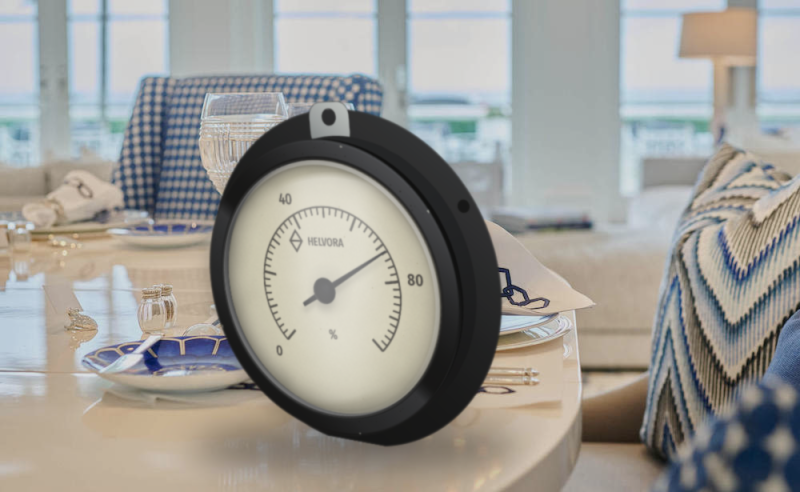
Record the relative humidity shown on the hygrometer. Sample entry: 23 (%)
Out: 72 (%)
